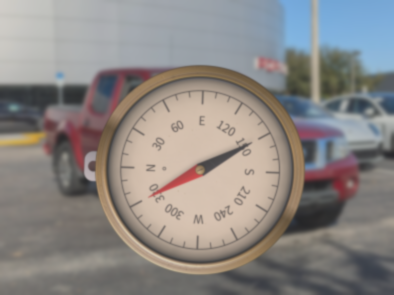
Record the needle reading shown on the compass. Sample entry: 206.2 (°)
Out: 330 (°)
